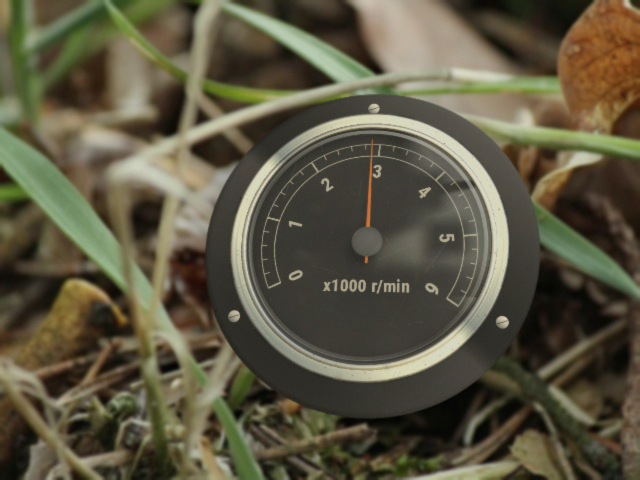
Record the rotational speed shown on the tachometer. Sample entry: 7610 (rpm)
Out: 2900 (rpm)
